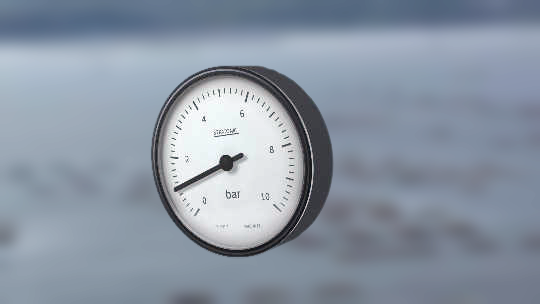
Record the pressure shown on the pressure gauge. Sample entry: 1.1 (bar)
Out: 1 (bar)
